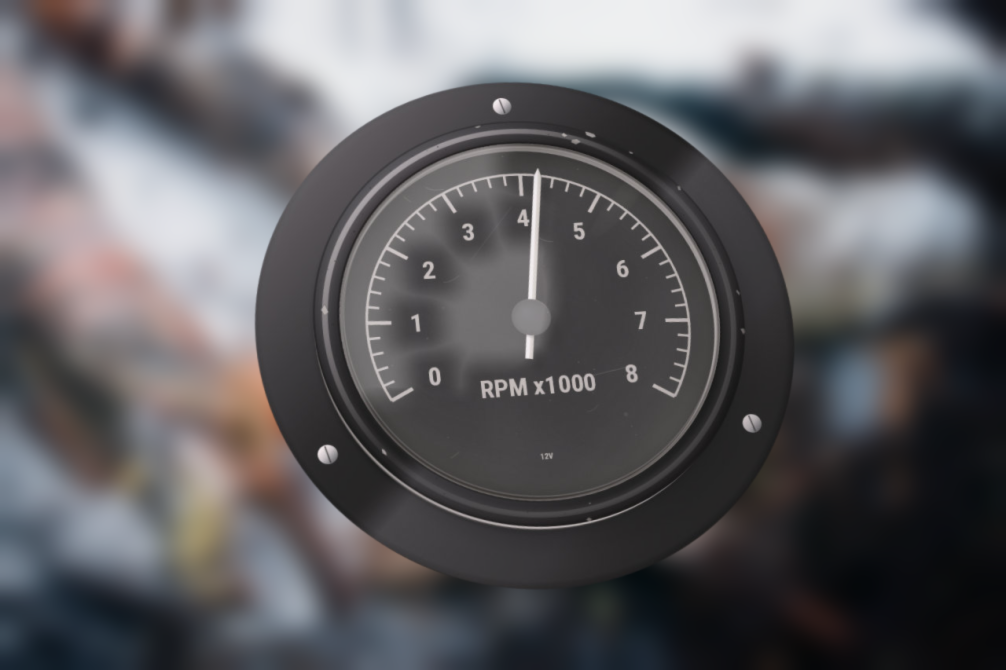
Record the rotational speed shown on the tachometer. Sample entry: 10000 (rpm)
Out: 4200 (rpm)
